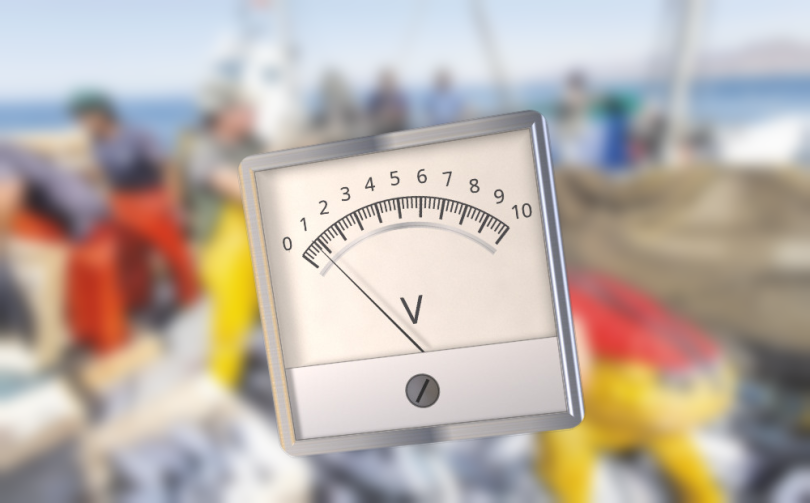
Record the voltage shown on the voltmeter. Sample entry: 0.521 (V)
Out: 0.8 (V)
